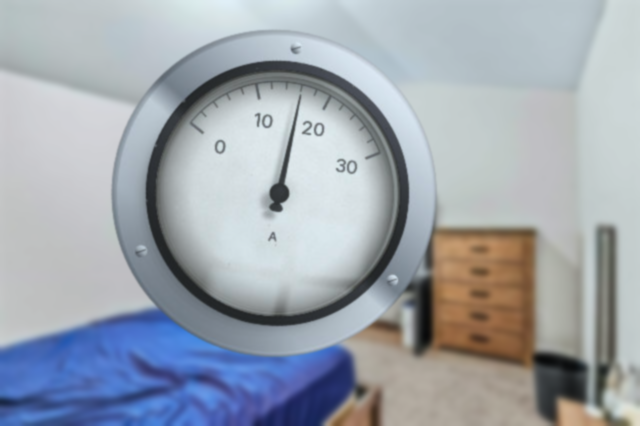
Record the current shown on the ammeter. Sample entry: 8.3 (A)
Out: 16 (A)
